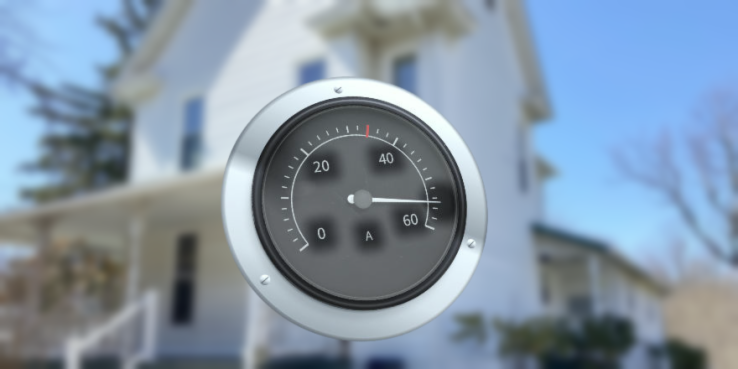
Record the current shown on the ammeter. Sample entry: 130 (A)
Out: 55 (A)
